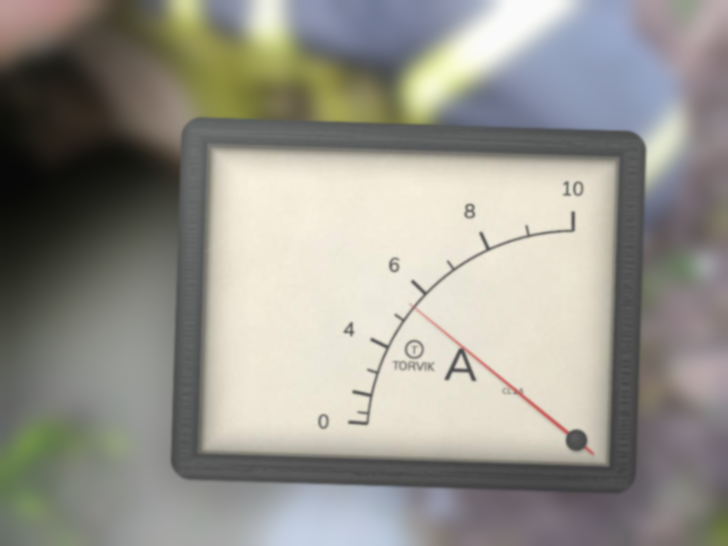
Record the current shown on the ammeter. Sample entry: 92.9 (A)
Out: 5.5 (A)
